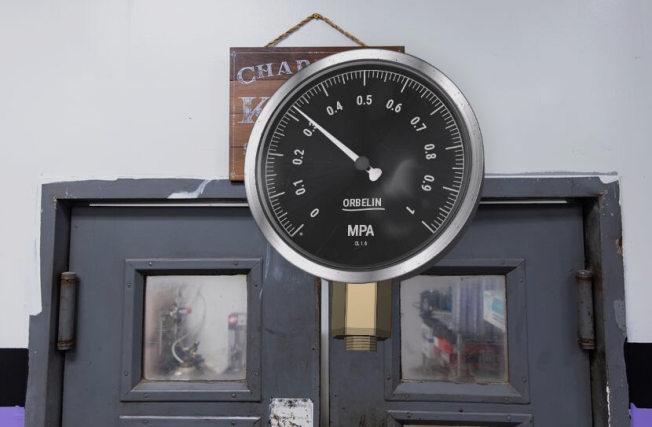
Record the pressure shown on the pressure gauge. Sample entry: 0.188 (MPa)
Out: 0.32 (MPa)
